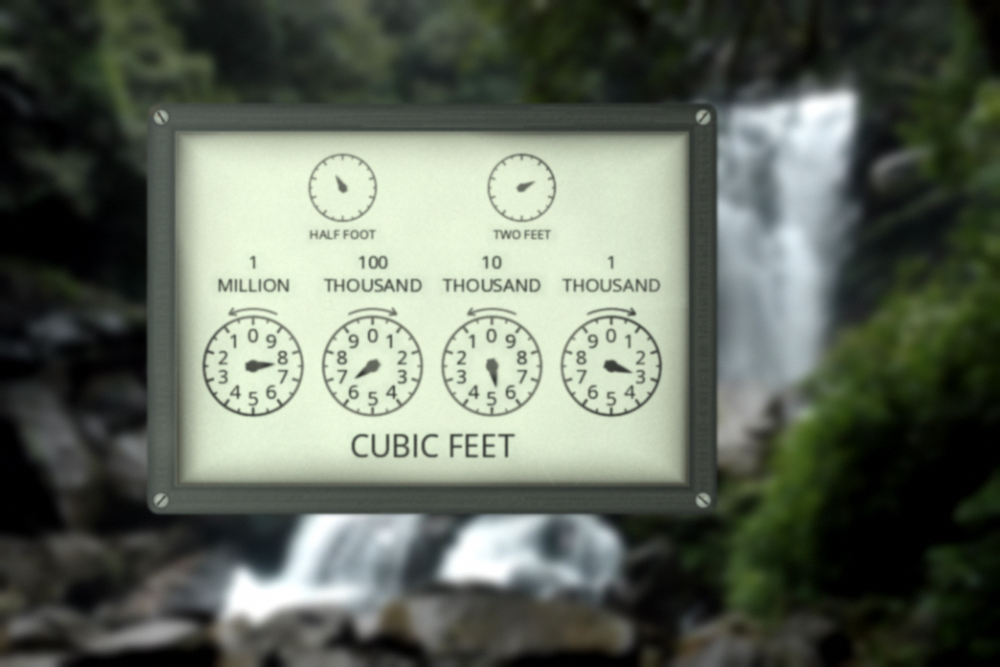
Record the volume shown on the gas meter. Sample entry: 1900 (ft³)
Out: 765300 (ft³)
